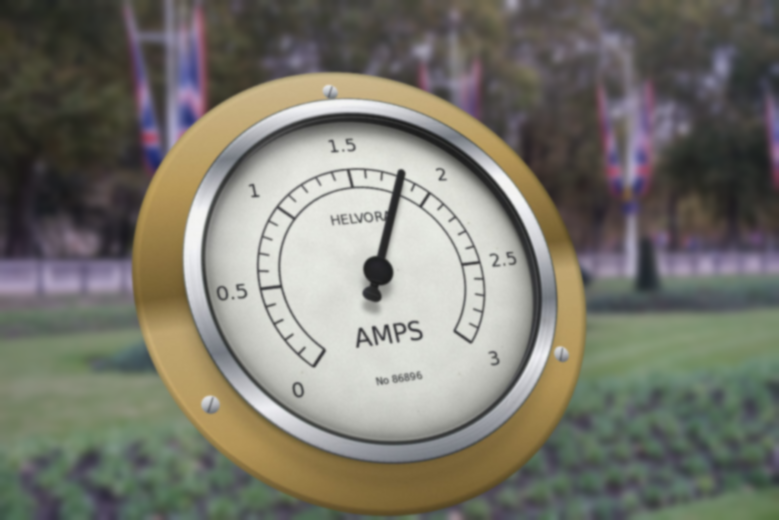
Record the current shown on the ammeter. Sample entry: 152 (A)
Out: 1.8 (A)
